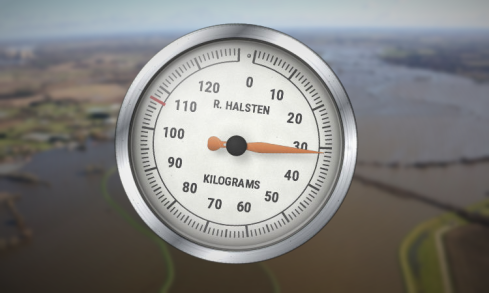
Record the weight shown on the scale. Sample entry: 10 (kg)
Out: 31 (kg)
